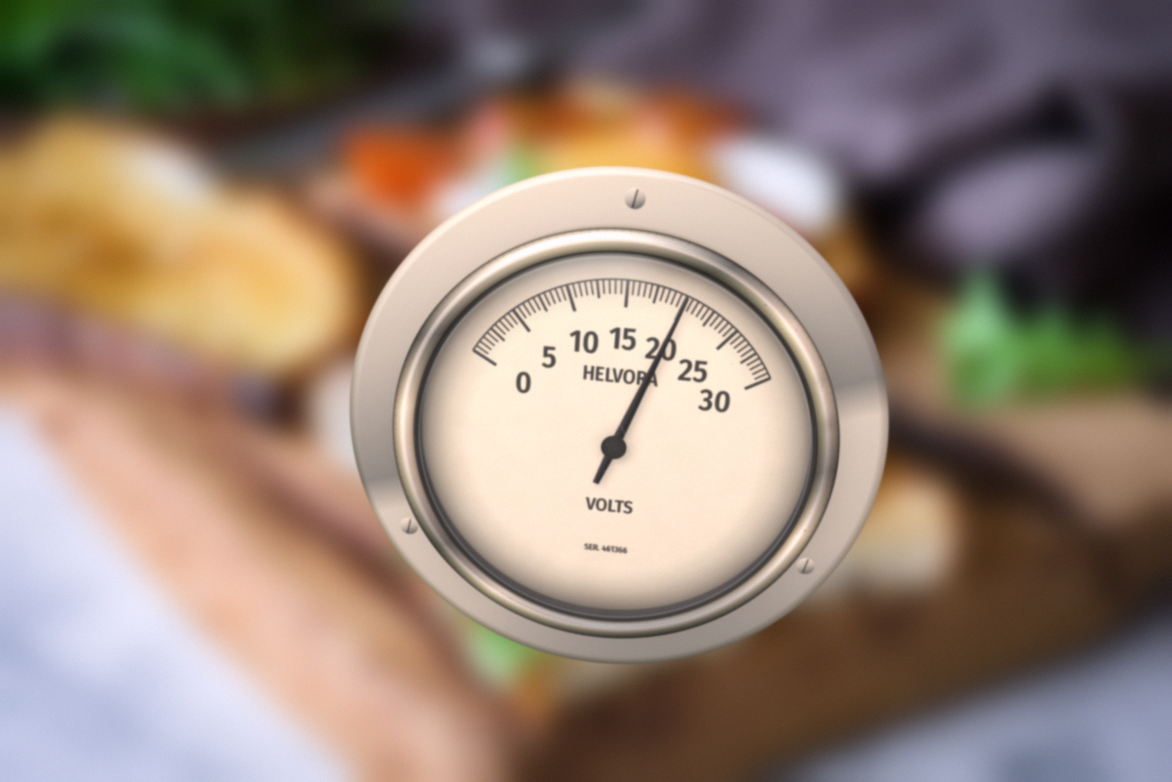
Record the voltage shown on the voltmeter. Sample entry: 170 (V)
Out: 20 (V)
